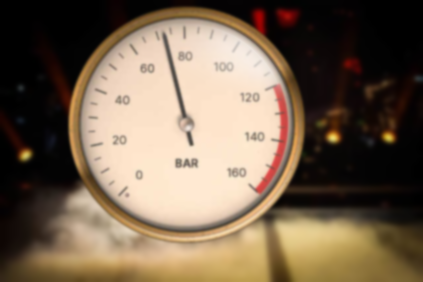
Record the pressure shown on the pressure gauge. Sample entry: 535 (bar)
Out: 72.5 (bar)
